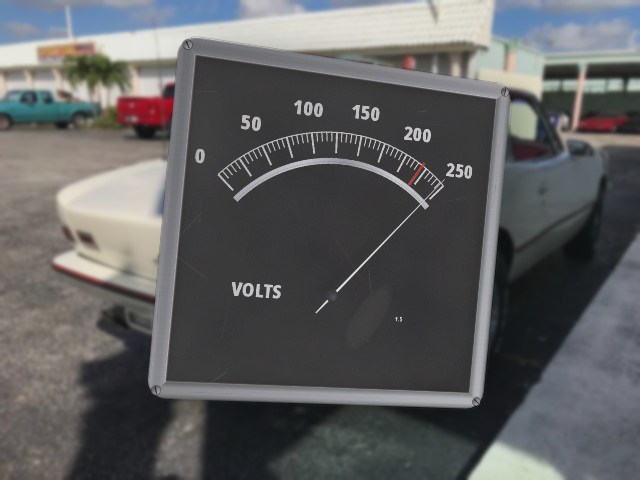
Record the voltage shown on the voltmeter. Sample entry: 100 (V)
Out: 245 (V)
